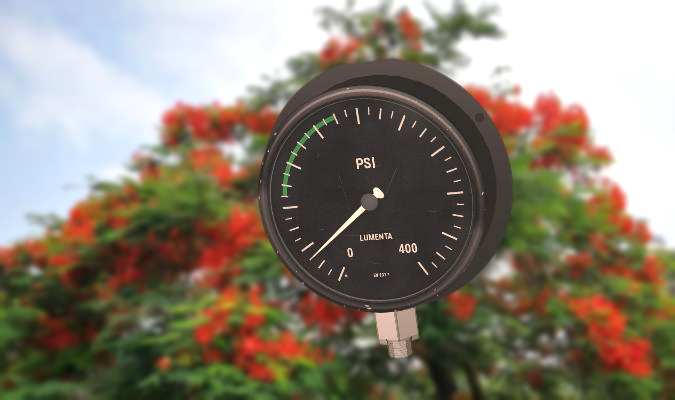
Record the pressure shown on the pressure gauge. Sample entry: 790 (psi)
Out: 30 (psi)
